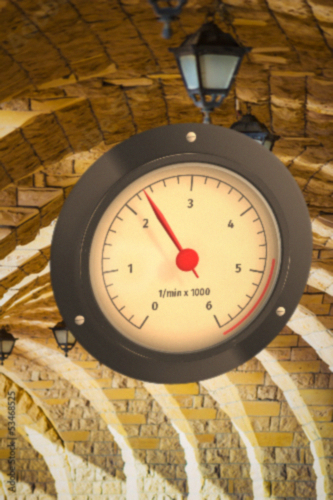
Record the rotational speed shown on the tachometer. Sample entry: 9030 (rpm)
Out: 2300 (rpm)
